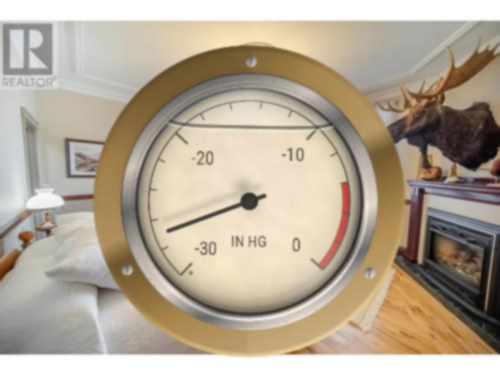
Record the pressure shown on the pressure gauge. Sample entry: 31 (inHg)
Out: -27 (inHg)
